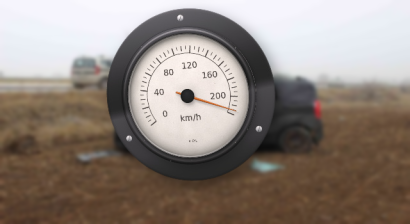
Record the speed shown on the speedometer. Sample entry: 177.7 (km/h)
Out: 215 (km/h)
